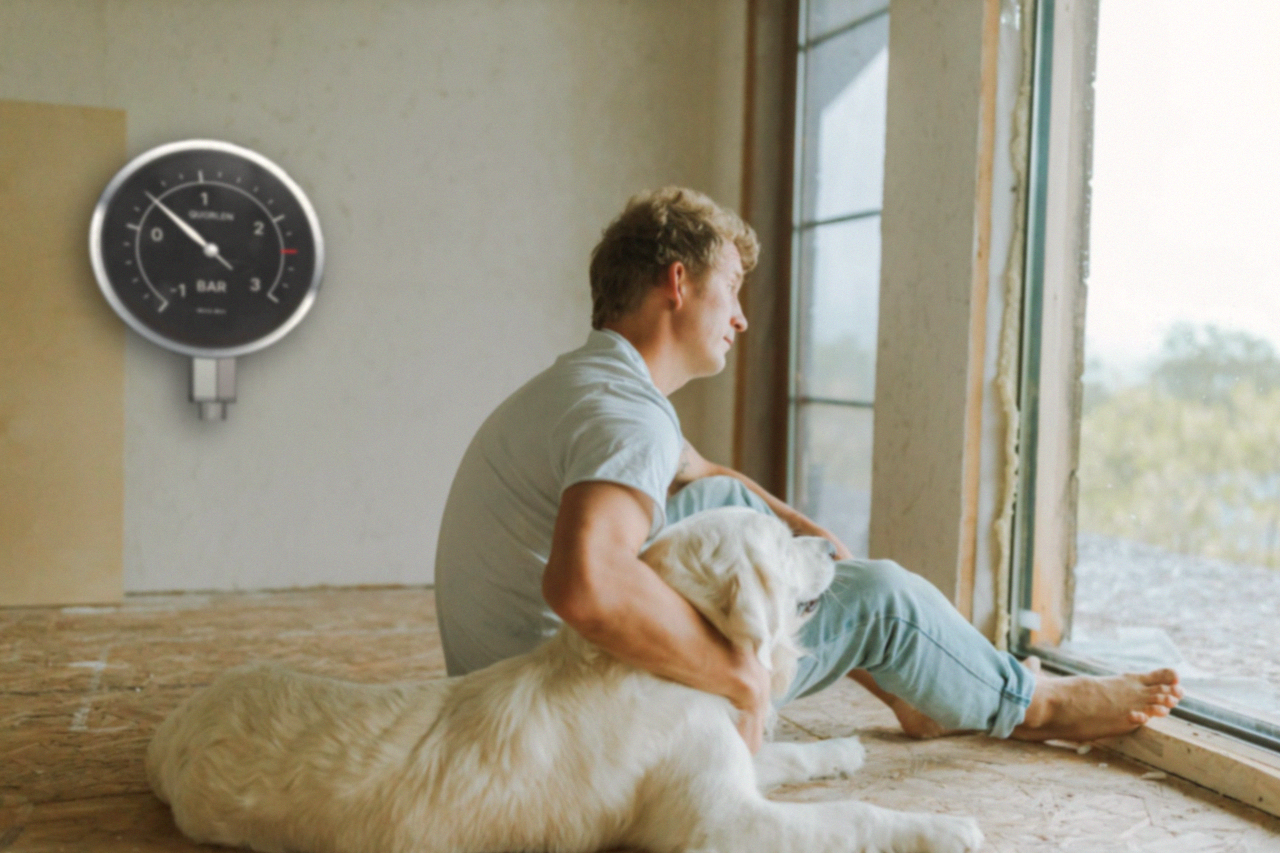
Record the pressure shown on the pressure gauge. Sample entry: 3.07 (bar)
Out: 0.4 (bar)
